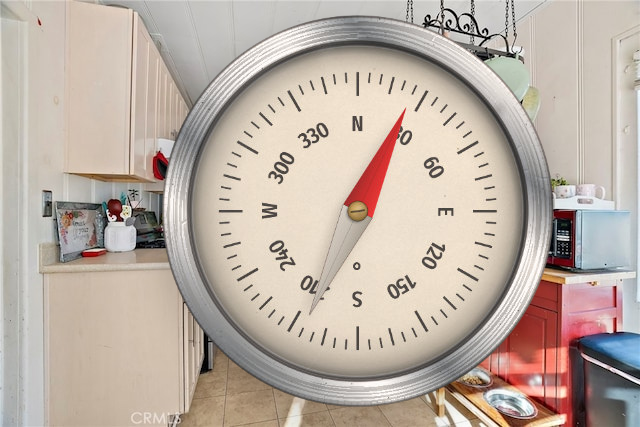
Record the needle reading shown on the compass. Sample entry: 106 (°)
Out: 25 (°)
